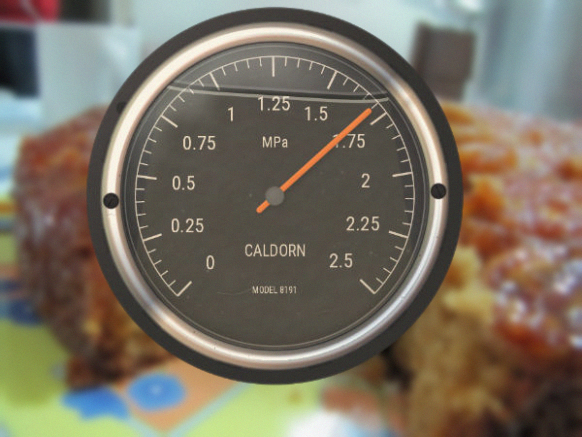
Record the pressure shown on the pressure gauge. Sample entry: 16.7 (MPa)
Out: 1.7 (MPa)
